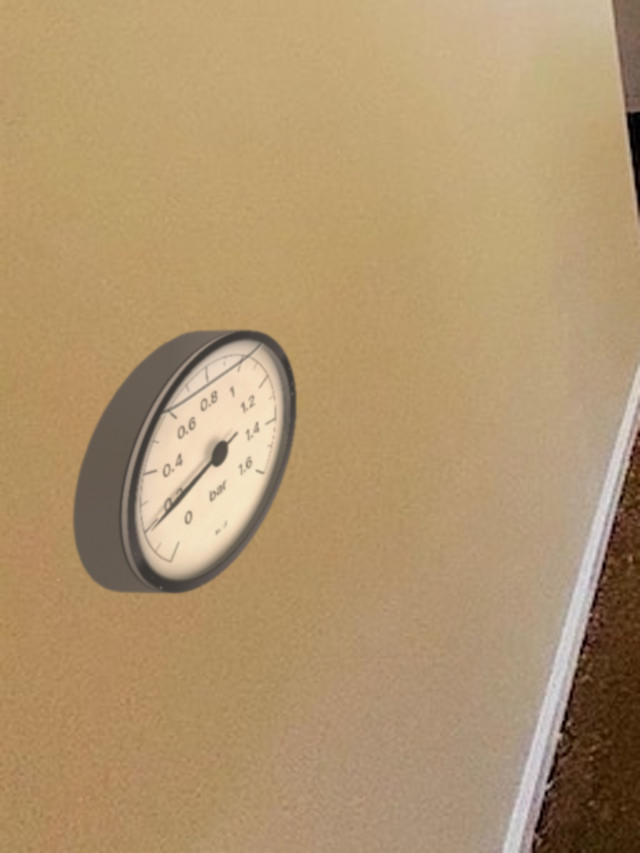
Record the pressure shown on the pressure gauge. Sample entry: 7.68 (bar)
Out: 0.2 (bar)
